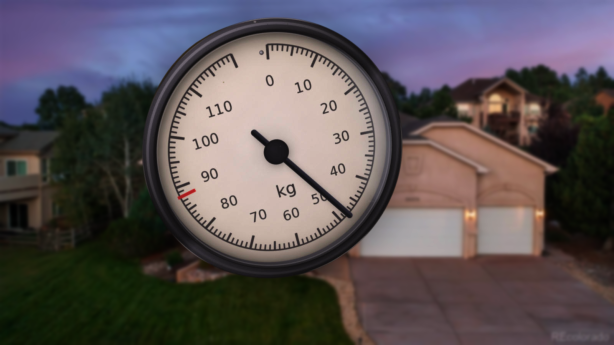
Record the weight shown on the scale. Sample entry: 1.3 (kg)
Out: 48 (kg)
